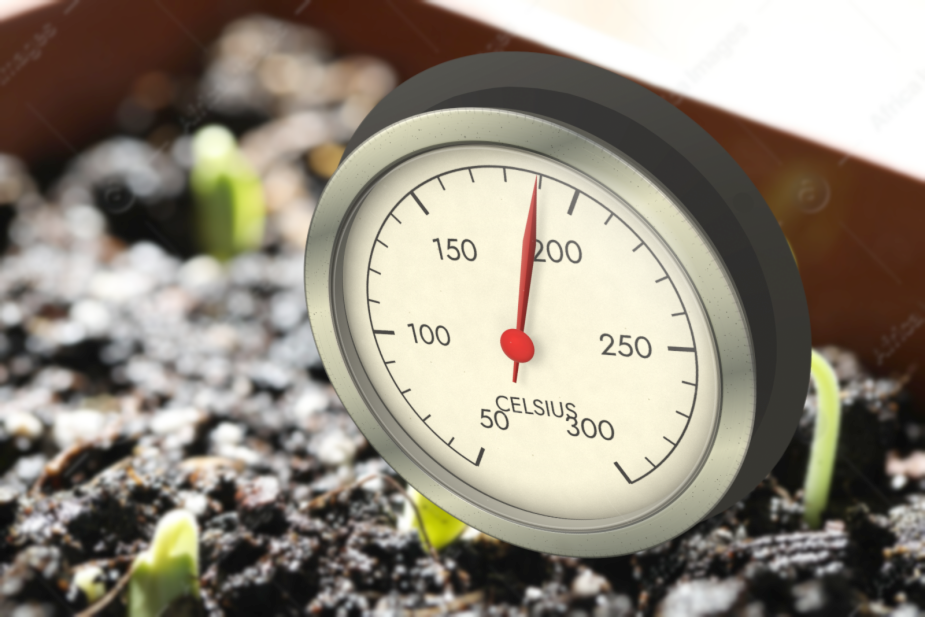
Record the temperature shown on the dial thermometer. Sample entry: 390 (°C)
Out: 190 (°C)
